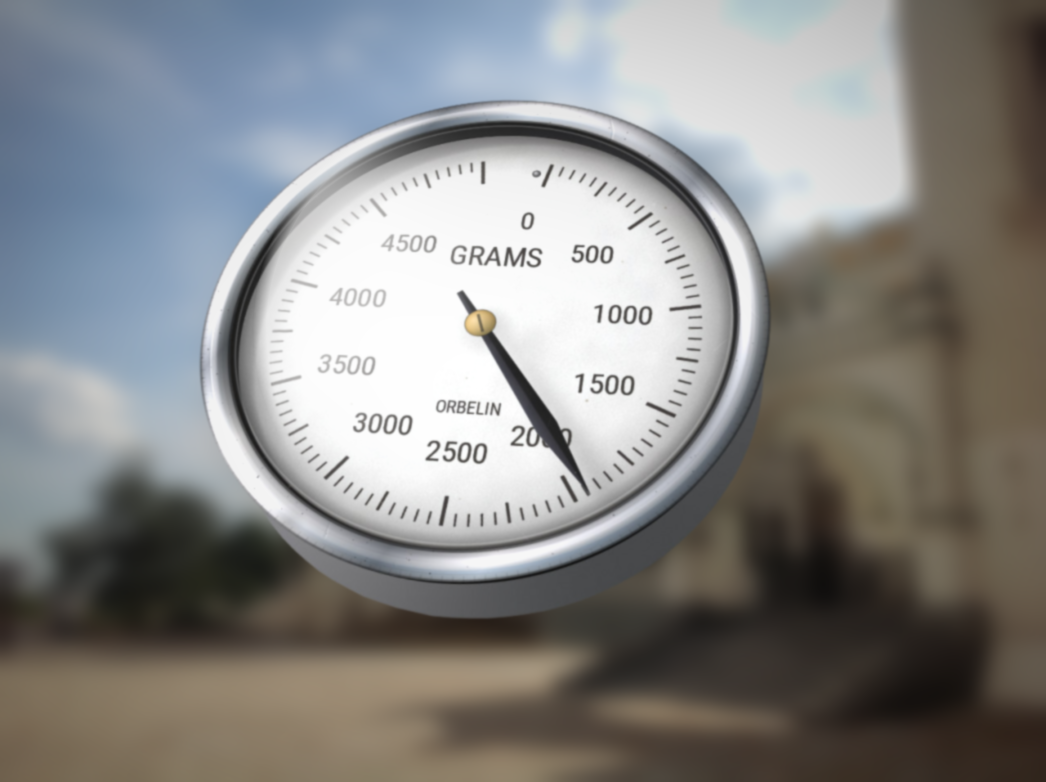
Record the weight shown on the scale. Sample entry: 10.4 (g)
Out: 1950 (g)
